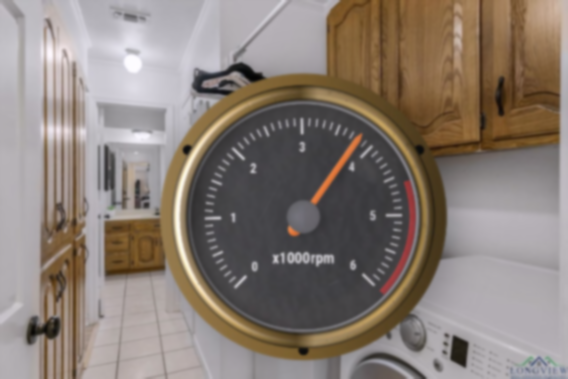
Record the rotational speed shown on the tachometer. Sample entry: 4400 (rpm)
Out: 3800 (rpm)
